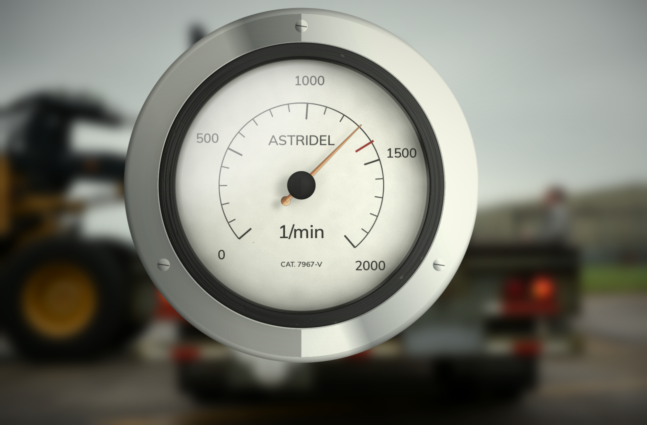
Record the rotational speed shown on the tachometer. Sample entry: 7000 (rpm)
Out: 1300 (rpm)
